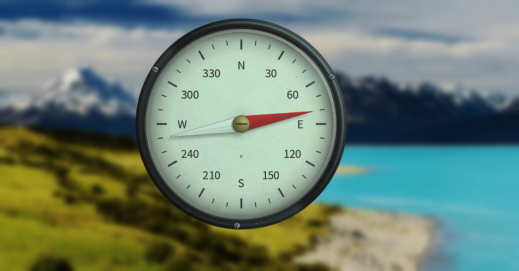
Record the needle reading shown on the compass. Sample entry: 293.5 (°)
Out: 80 (°)
